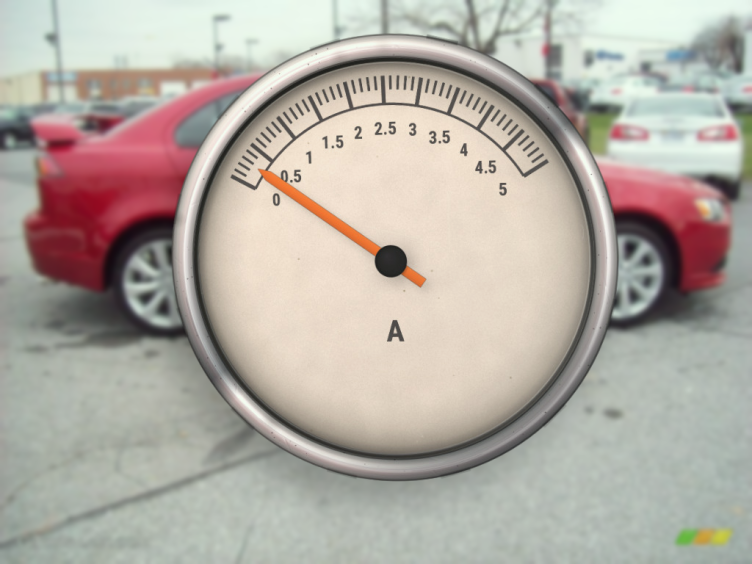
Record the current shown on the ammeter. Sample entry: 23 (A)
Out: 0.3 (A)
